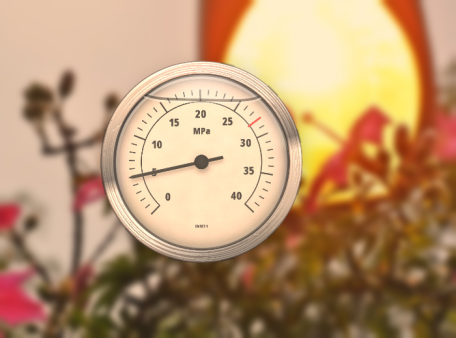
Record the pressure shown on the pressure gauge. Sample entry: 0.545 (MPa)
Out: 5 (MPa)
